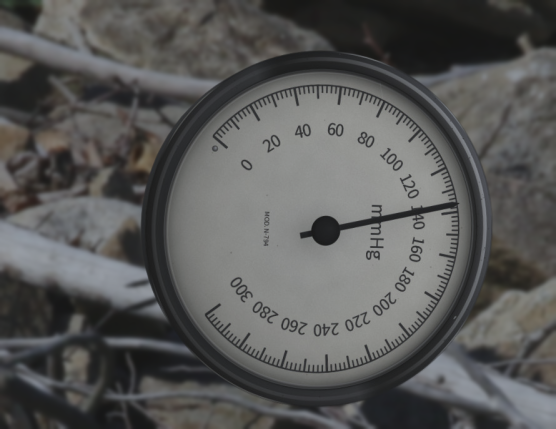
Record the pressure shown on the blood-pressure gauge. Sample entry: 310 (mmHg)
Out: 136 (mmHg)
